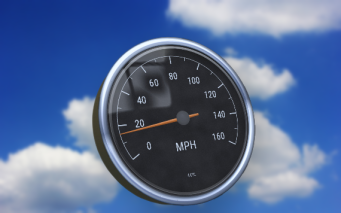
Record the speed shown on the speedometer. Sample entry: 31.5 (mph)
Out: 15 (mph)
